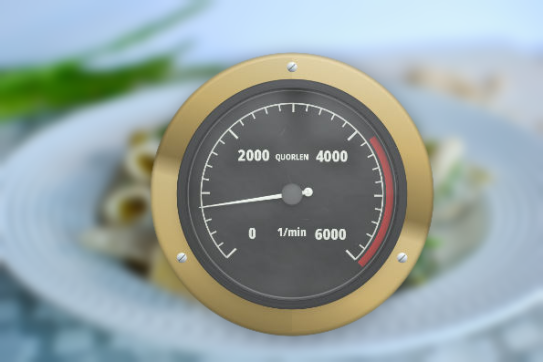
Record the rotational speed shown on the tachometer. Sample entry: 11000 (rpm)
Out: 800 (rpm)
